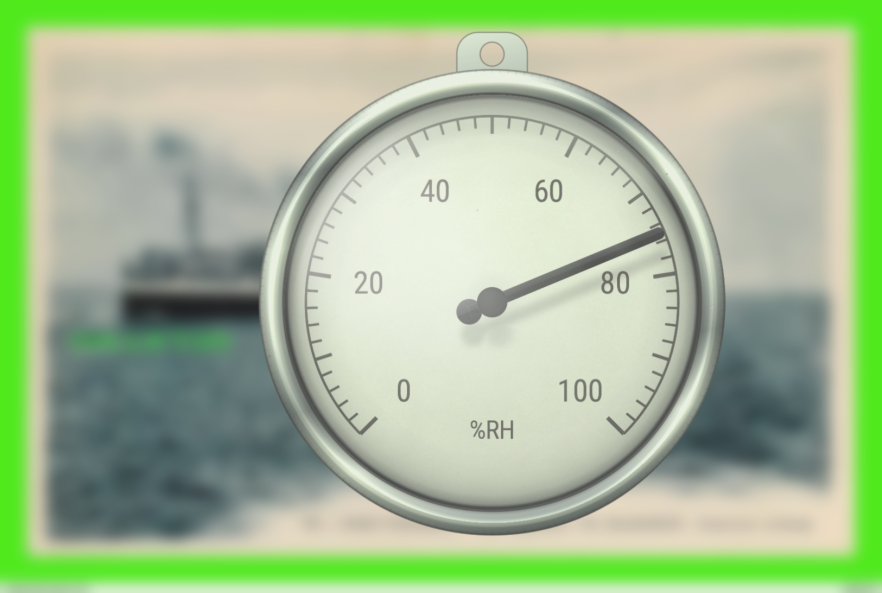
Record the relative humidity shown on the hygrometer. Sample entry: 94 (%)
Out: 75 (%)
